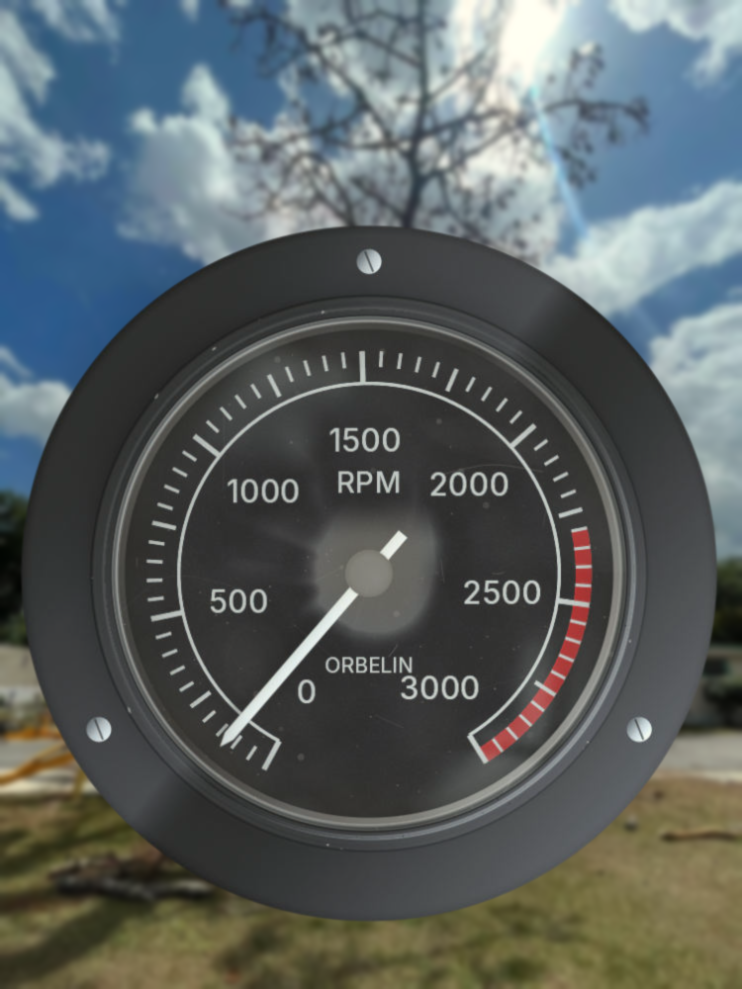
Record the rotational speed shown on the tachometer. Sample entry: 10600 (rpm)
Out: 125 (rpm)
